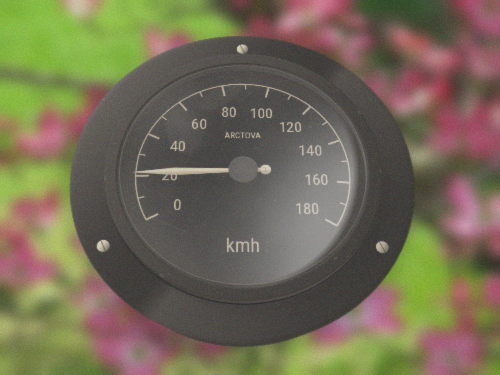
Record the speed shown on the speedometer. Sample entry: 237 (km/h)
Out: 20 (km/h)
